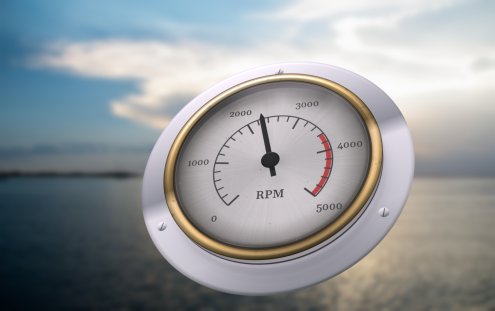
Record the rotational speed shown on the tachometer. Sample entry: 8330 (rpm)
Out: 2300 (rpm)
